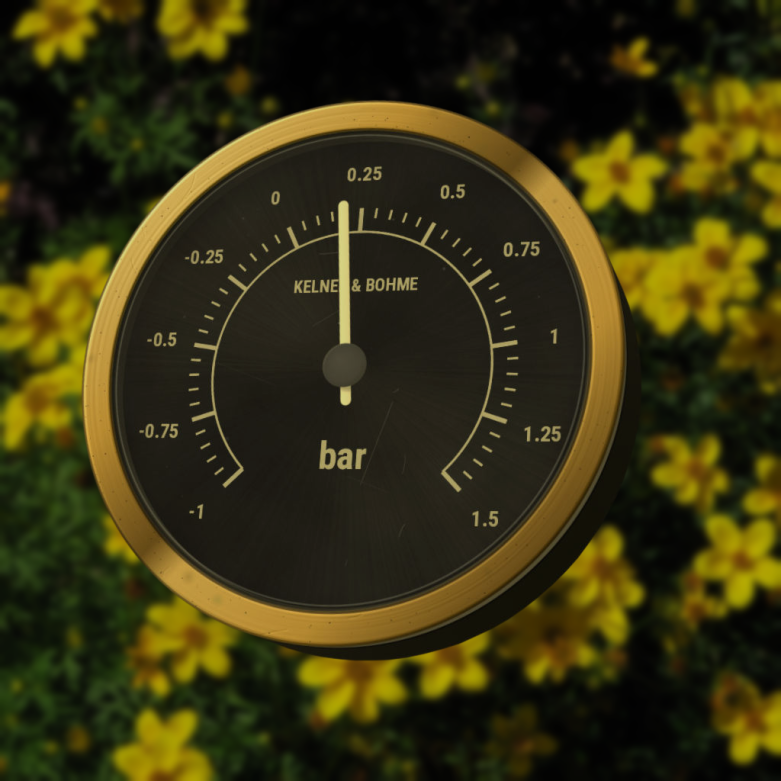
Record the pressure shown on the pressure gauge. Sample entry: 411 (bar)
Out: 0.2 (bar)
